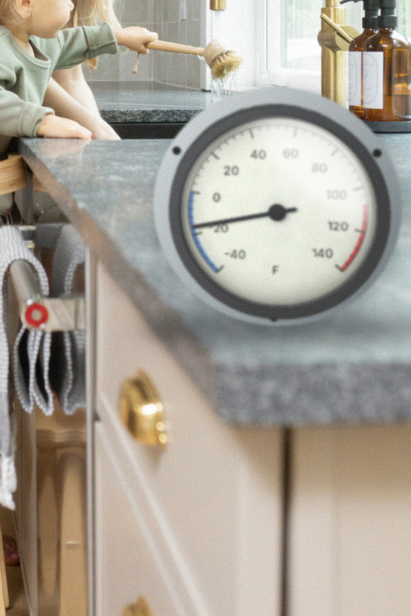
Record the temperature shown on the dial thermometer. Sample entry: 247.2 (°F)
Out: -16 (°F)
